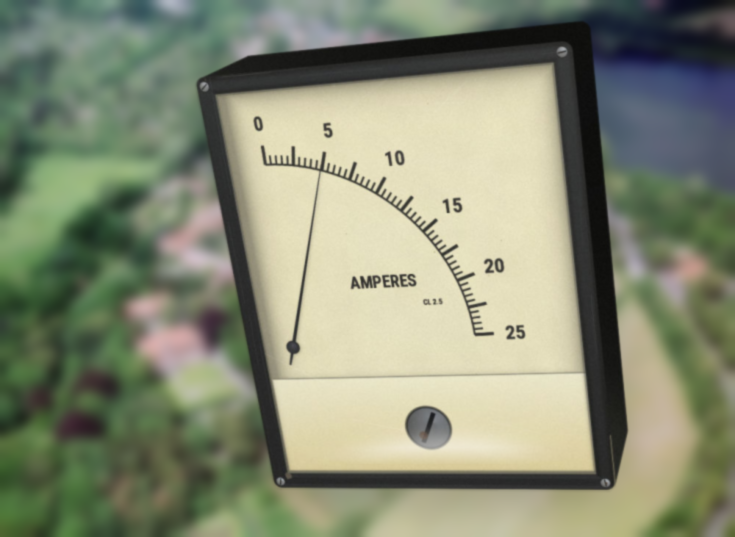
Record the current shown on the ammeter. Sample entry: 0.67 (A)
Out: 5 (A)
